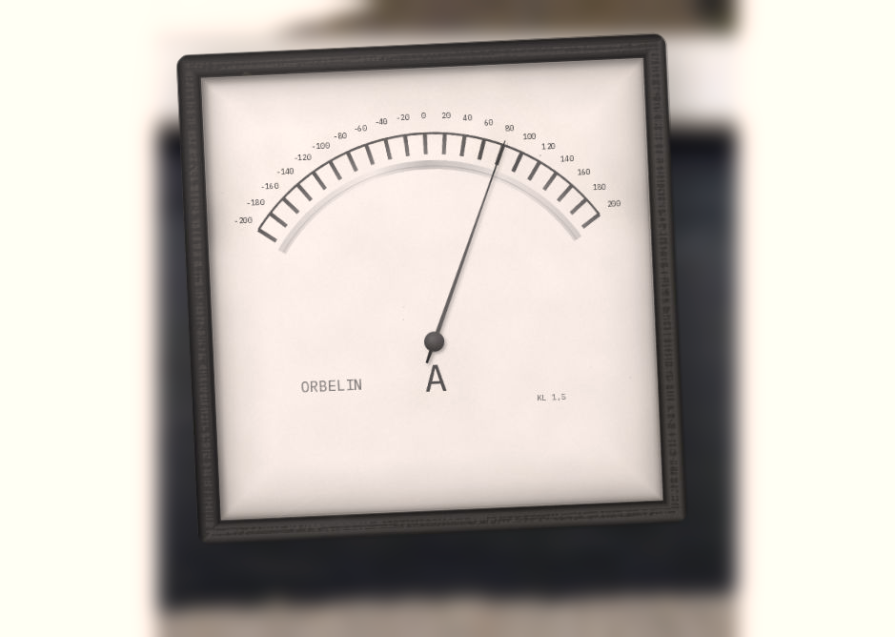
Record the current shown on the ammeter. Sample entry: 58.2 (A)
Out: 80 (A)
